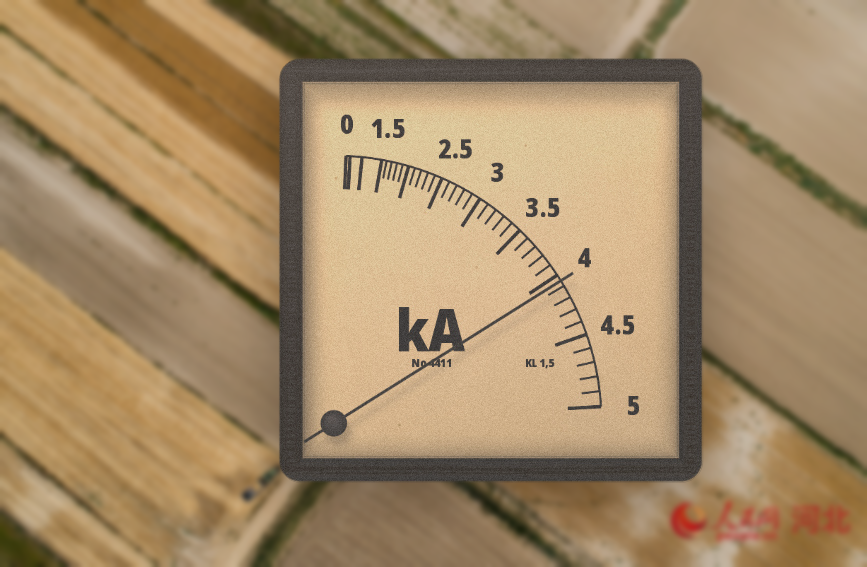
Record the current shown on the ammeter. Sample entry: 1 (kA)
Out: 4.05 (kA)
